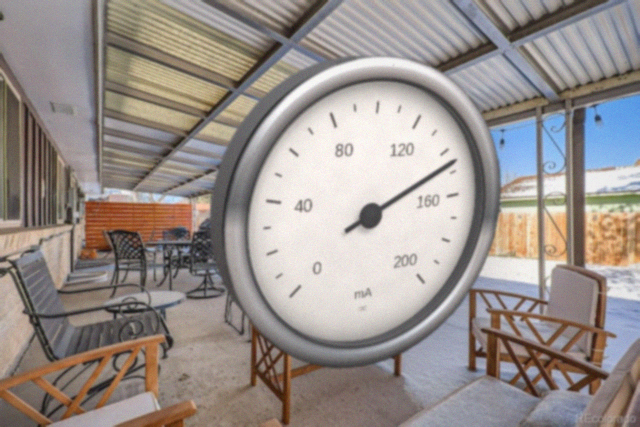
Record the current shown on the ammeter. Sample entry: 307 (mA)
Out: 145 (mA)
